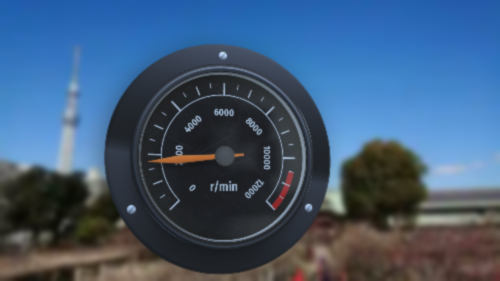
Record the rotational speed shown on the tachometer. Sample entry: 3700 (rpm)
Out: 1750 (rpm)
